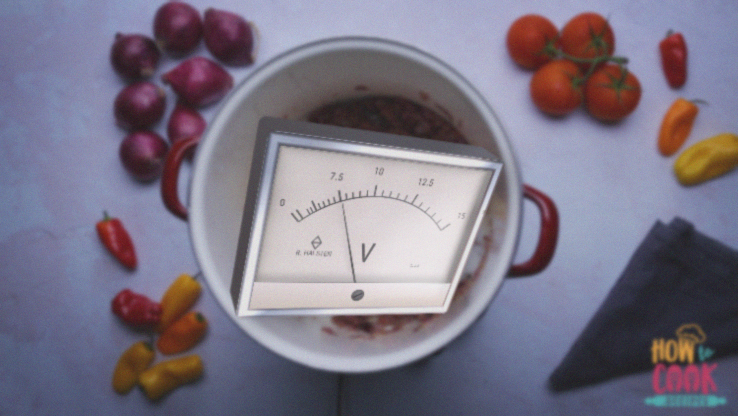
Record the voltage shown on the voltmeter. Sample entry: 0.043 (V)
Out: 7.5 (V)
